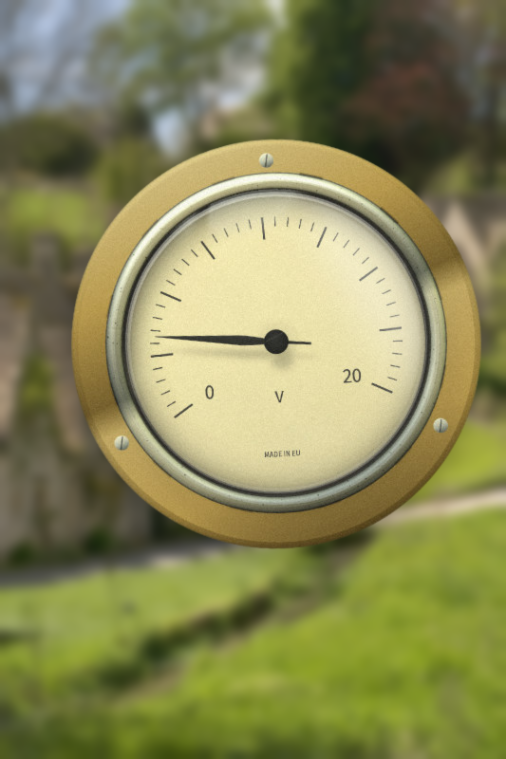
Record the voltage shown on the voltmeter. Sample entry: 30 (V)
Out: 3.25 (V)
